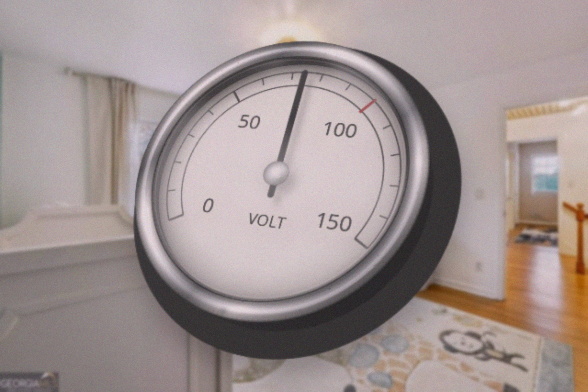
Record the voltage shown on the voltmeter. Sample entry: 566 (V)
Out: 75 (V)
